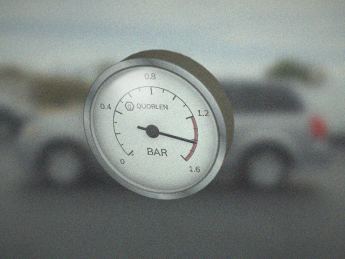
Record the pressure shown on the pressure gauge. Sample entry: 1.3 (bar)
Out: 1.4 (bar)
